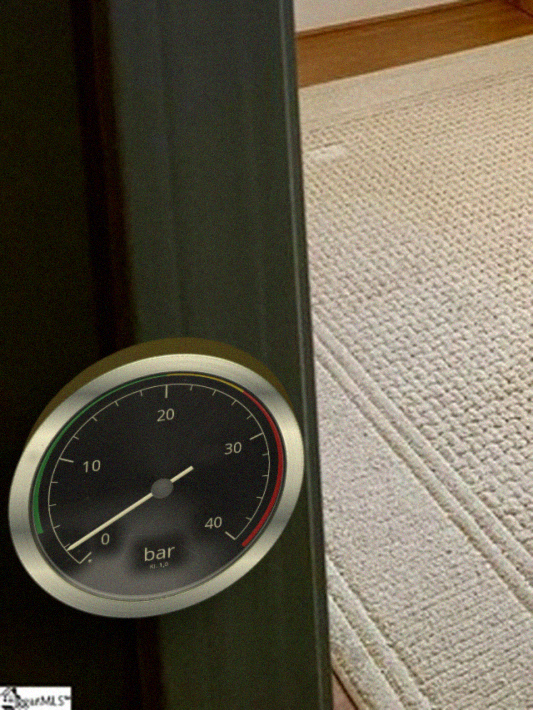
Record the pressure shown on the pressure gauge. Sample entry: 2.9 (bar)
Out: 2 (bar)
